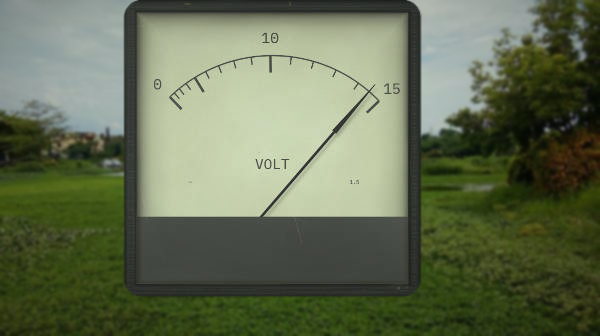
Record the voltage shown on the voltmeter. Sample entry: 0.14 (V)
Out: 14.5 (V)
